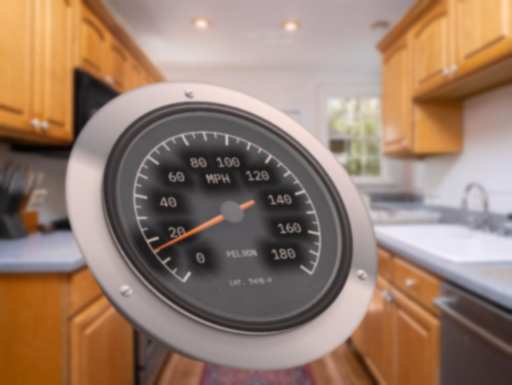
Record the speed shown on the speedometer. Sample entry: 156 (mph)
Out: 15 (mph)
